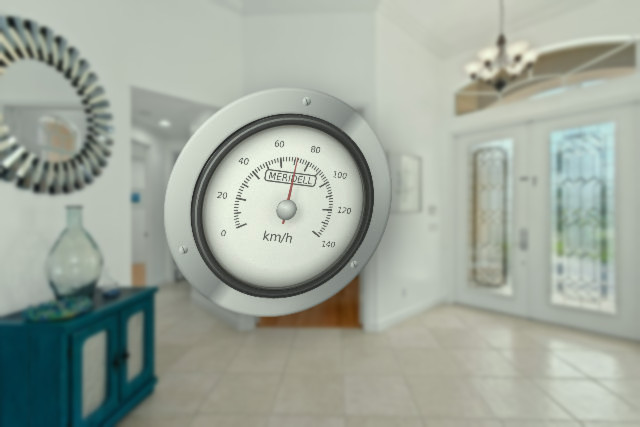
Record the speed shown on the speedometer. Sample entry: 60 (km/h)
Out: 70 (km/h)
